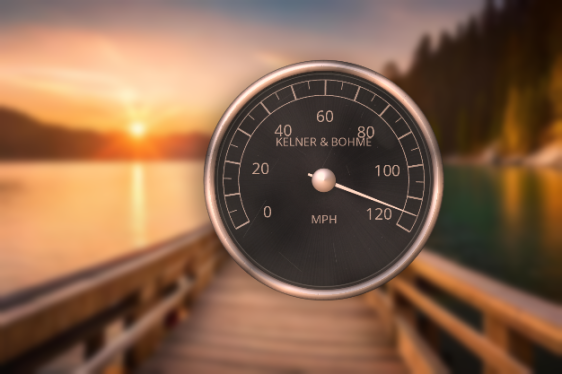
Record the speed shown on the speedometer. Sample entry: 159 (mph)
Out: 115 (mph)
